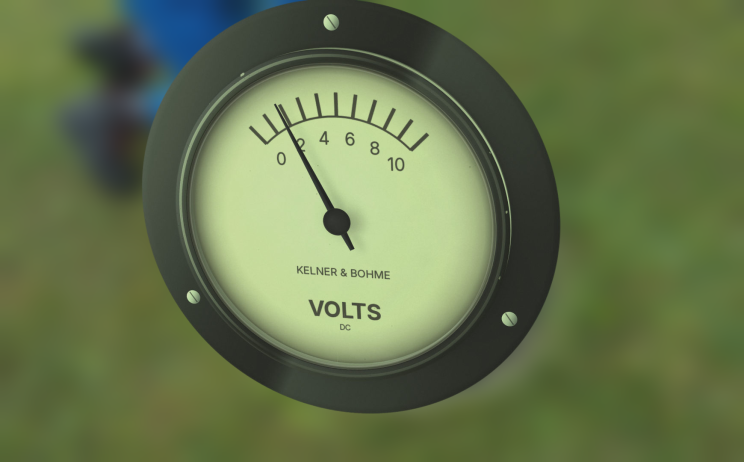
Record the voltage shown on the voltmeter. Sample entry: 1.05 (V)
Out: 2 (V)
